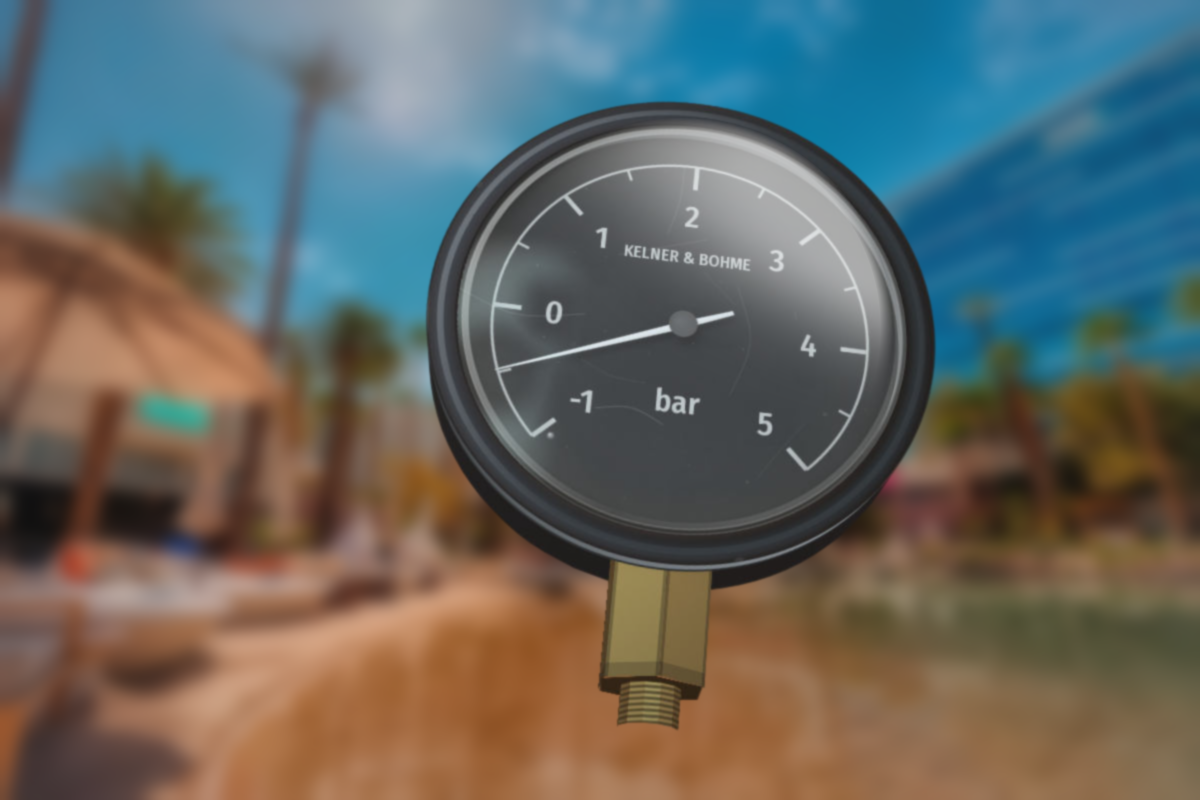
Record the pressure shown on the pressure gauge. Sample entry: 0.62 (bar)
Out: -0.5 (bar)
